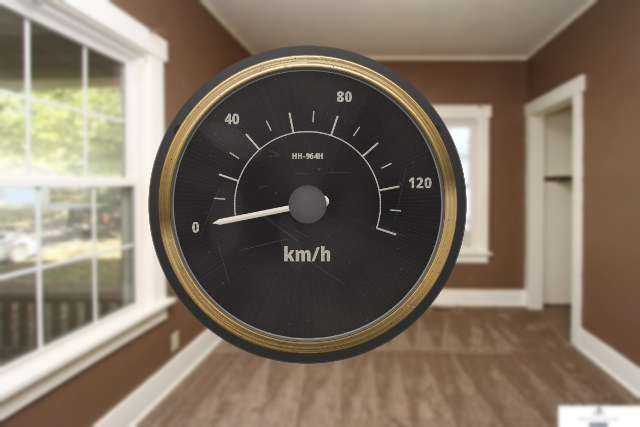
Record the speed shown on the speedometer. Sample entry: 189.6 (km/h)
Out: 0 (km/h)
